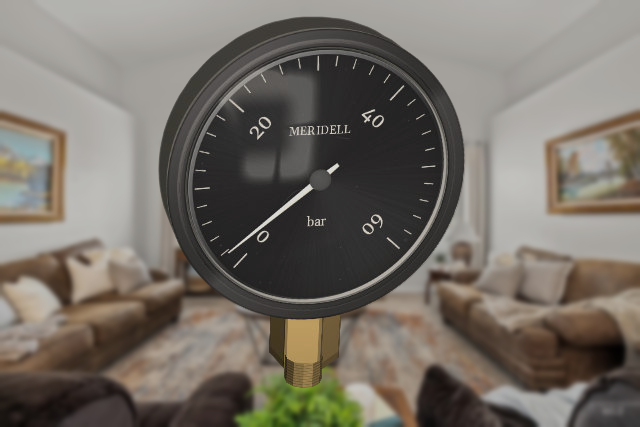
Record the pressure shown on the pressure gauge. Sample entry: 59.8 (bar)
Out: 2 (bar)
